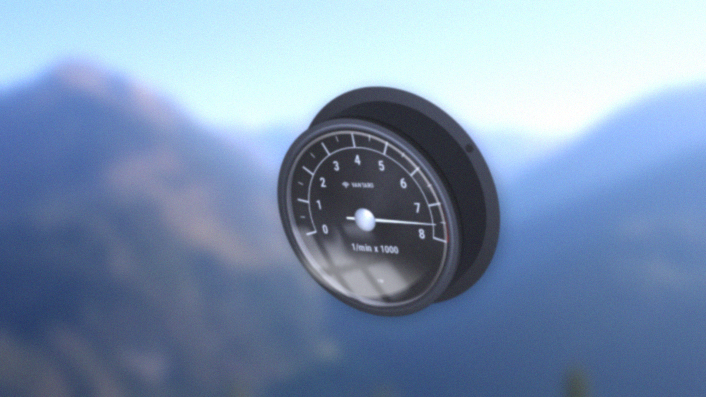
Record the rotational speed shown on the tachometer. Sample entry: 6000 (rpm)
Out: 7500 (rpm)
